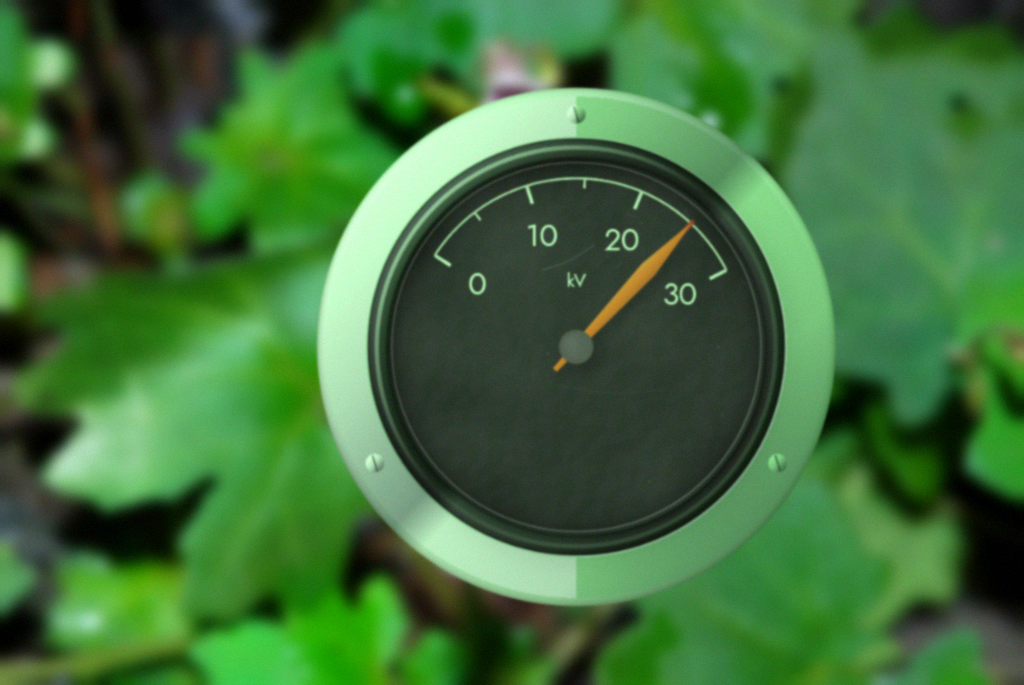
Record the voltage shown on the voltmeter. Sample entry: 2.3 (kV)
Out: 25 (kV)
